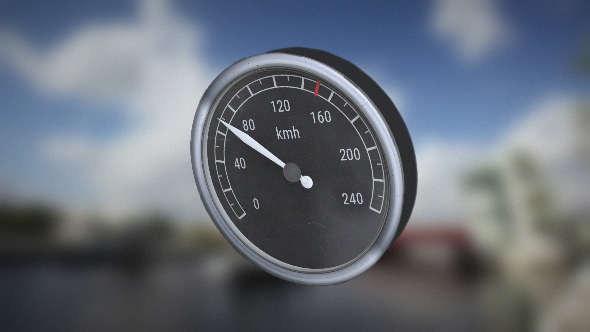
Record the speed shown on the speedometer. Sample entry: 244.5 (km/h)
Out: 70 (km/h)
